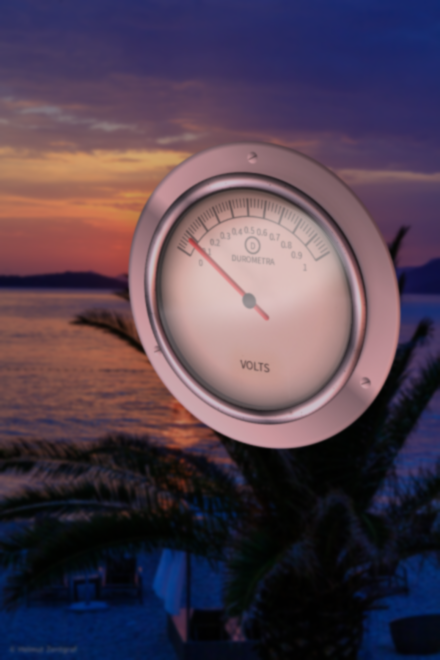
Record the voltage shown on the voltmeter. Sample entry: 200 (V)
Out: 0.1 (V)
